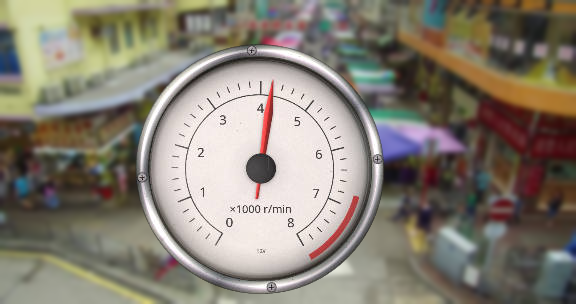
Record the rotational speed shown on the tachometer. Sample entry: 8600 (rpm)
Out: 4200 (rpm)
